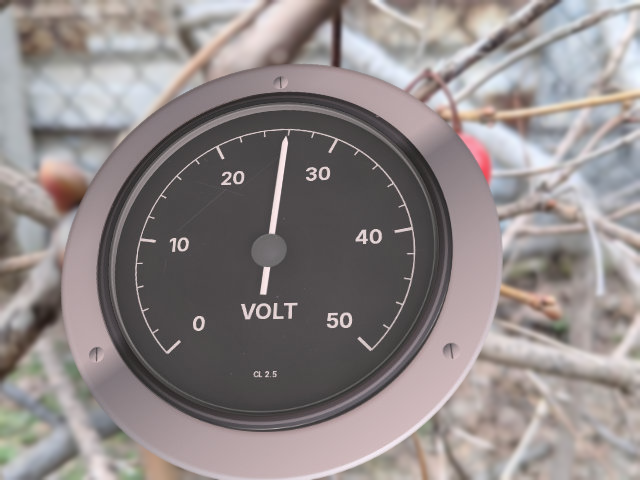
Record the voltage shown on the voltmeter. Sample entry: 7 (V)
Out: 26 (V)
